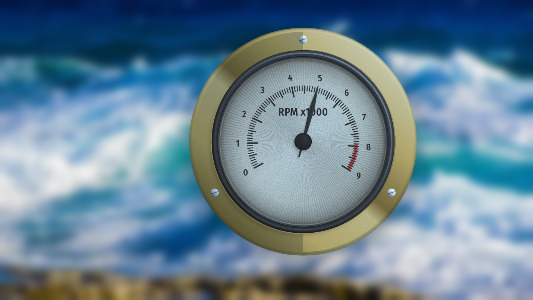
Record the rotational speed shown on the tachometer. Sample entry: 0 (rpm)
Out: 5000 (rpm)
